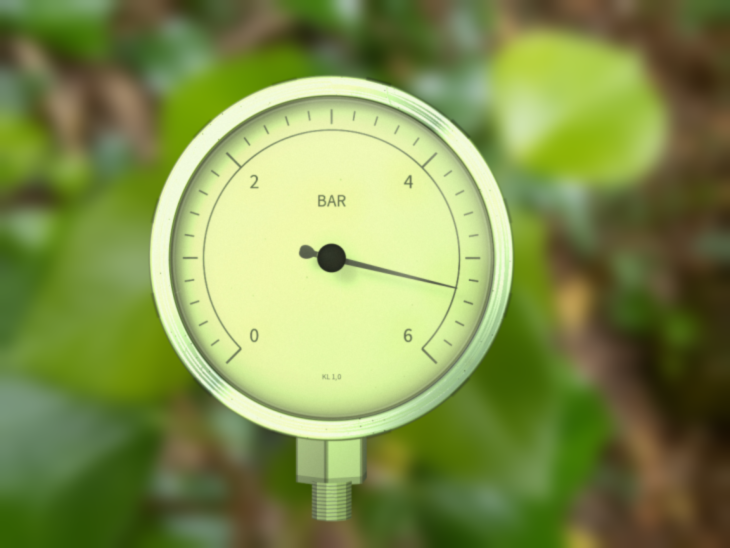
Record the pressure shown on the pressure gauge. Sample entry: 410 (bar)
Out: 5.3 (bar)
